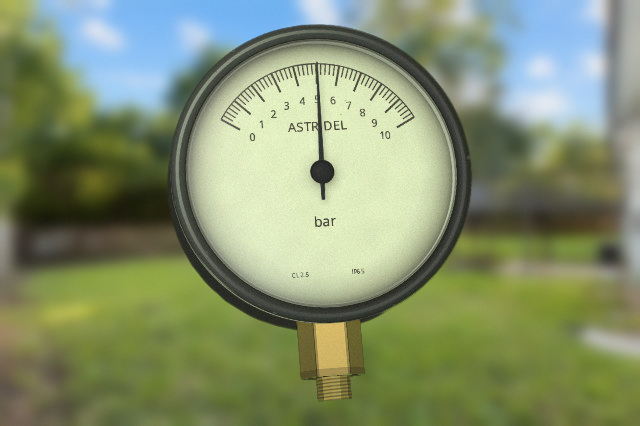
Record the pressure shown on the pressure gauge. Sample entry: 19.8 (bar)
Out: 5 (bar)
